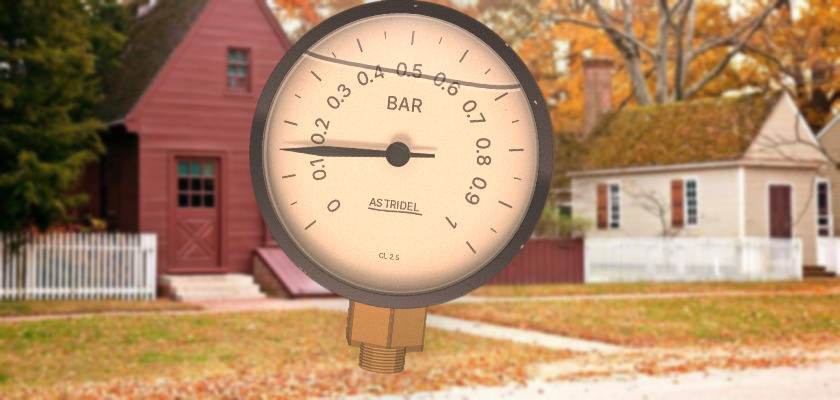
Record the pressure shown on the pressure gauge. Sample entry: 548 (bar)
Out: 0.15 (bar)
